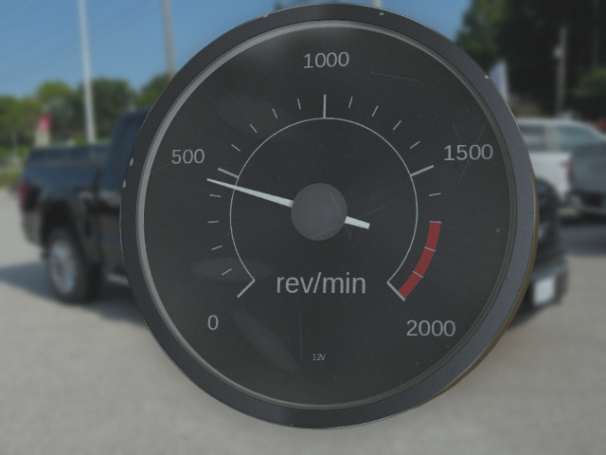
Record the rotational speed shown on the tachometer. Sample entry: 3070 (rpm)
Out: 450 (rpm)
